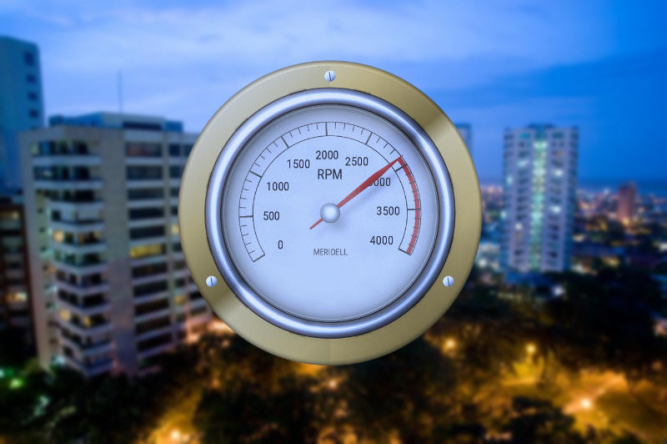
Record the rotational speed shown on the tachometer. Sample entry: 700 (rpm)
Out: 2900 (rpm)
